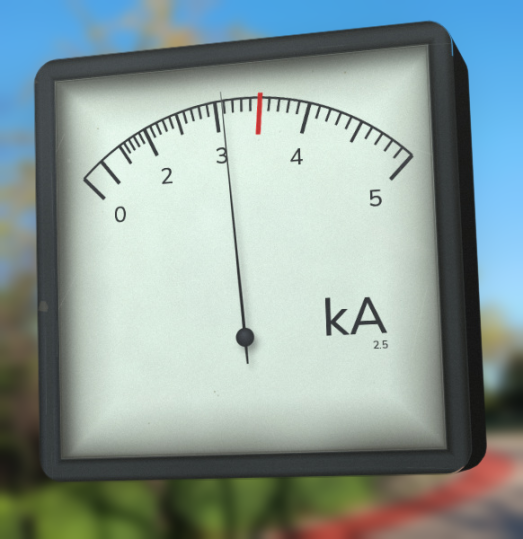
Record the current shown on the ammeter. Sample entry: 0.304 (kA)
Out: 3.1 (kA)
